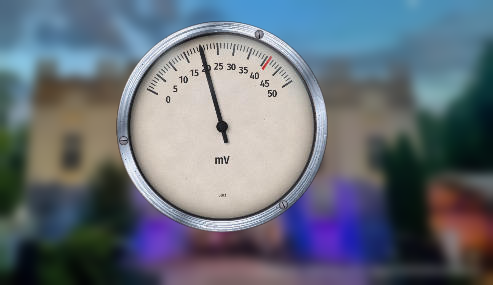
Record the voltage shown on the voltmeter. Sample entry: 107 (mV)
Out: 20 (mV)
